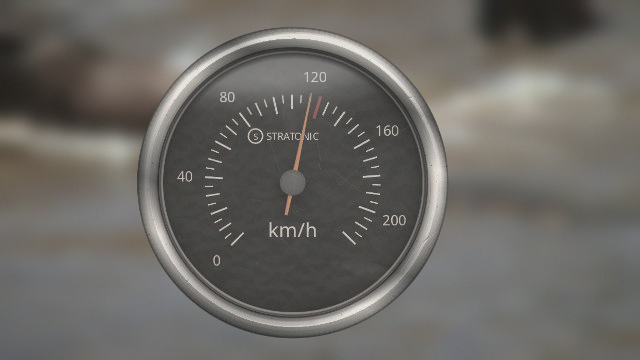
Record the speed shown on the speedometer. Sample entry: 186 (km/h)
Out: 120 (km/h)
